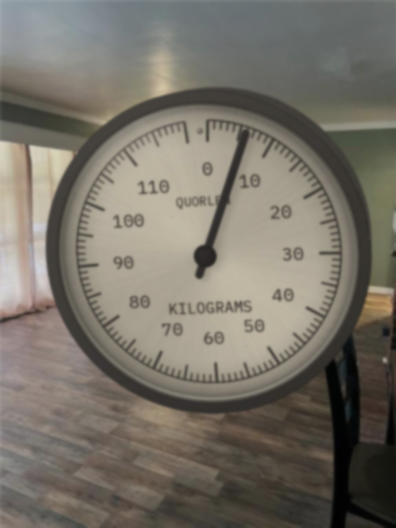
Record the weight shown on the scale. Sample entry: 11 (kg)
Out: 6 (kg)
